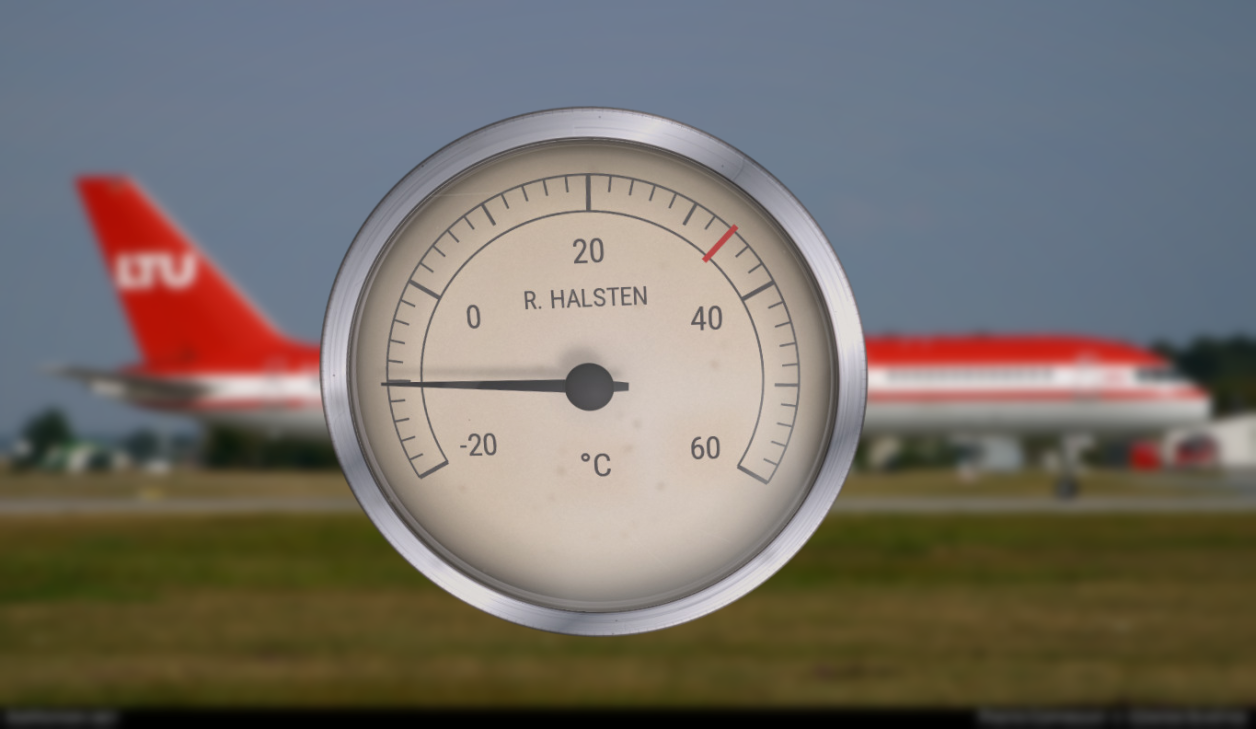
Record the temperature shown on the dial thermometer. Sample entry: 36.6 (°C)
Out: -10 (°C)
